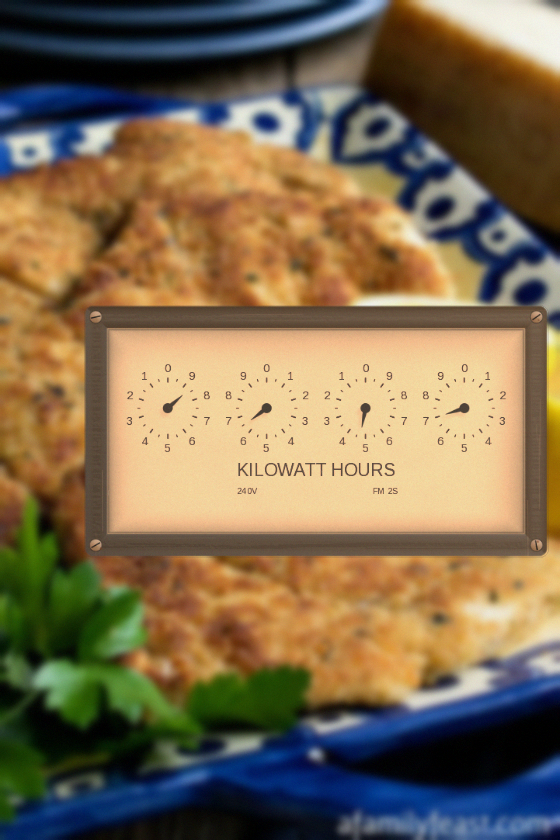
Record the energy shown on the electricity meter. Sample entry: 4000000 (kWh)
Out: 8647 (kWh)
